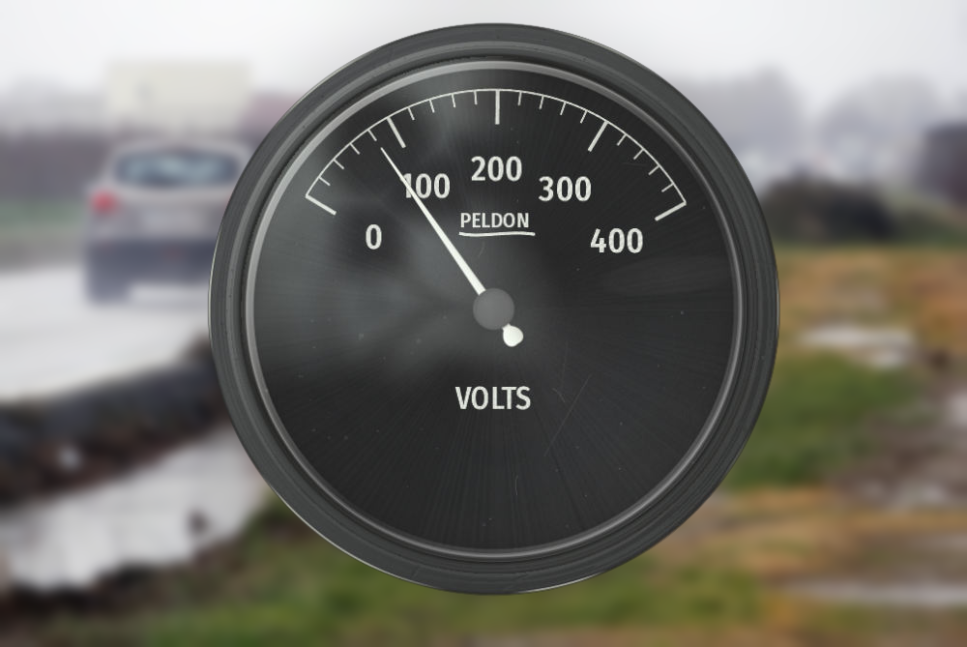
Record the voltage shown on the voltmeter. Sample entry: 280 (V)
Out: 80 (V)
